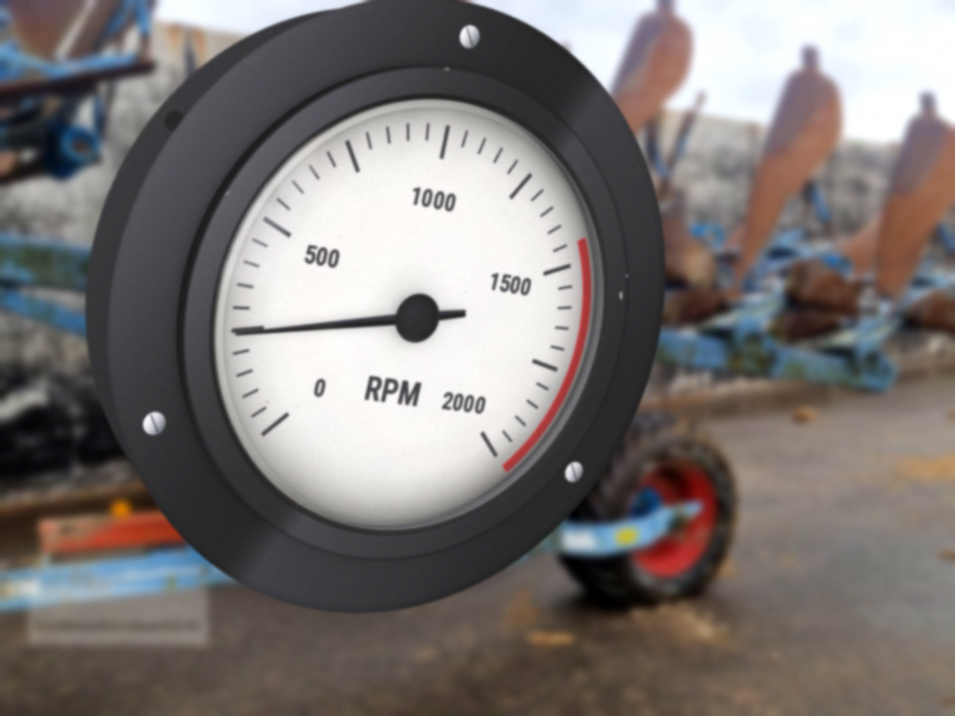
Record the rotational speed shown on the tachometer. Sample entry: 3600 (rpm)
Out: 250 (rpm)
